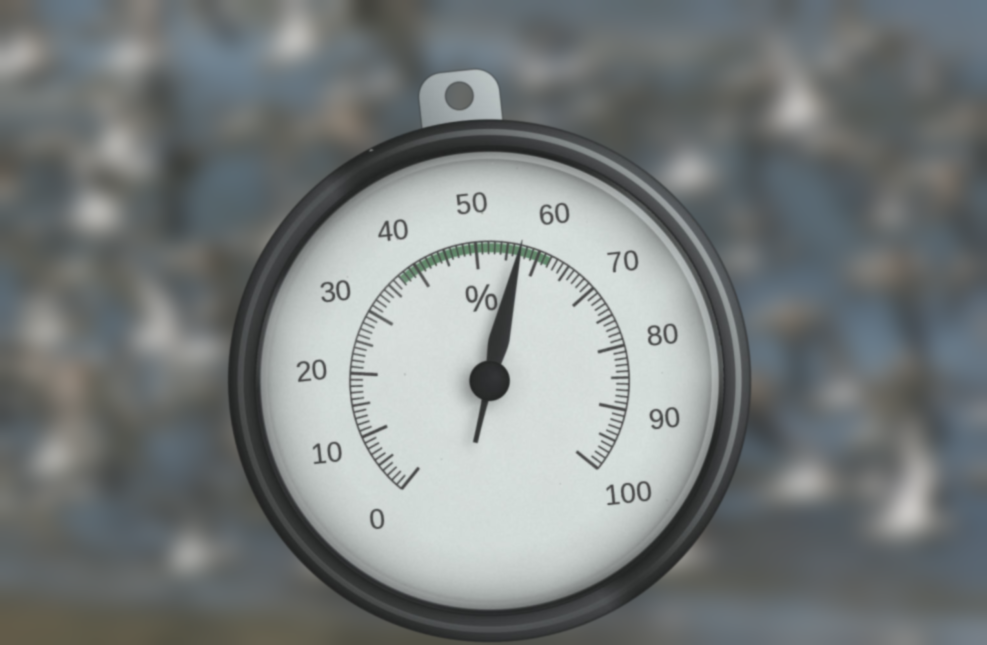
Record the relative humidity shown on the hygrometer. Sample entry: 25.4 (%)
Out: 57 (%)
